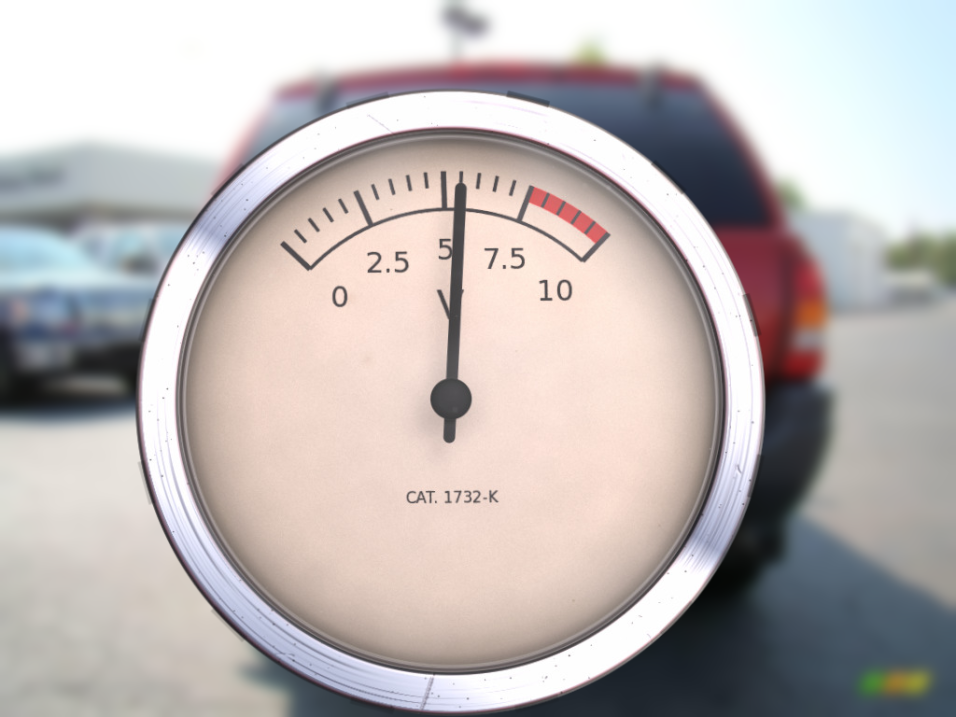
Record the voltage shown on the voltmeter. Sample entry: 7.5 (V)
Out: 5.5 (V)
